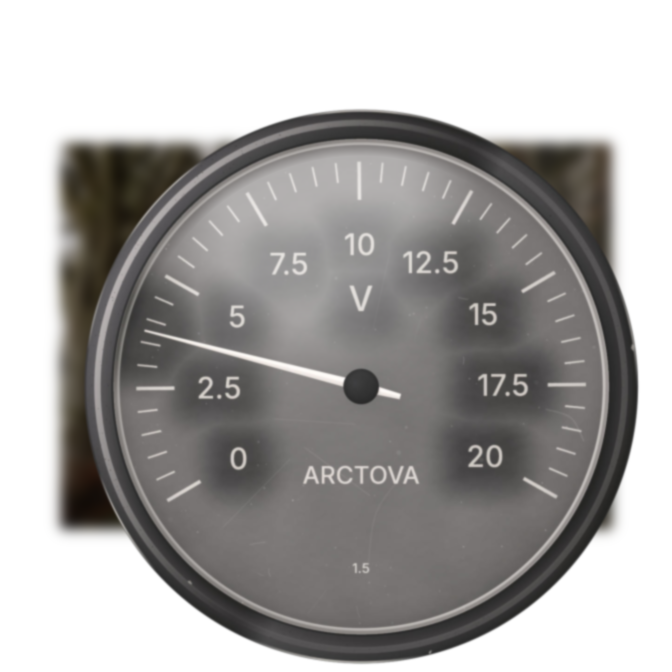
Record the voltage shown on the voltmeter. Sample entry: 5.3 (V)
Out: 3.75 (V)
